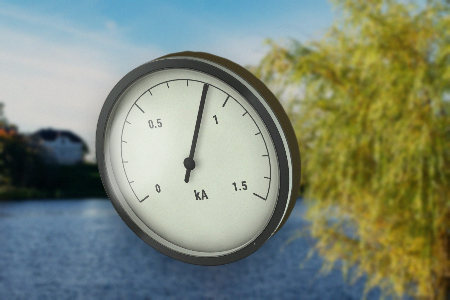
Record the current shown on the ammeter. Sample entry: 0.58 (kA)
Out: 0.9 (kA)
